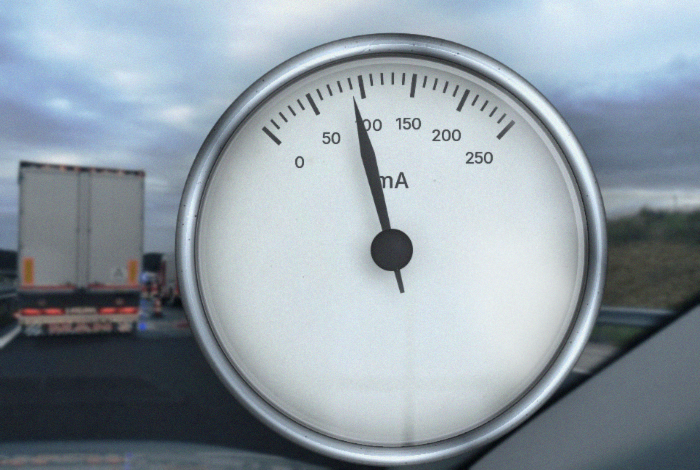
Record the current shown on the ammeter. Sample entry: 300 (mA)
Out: 90 (mA)
